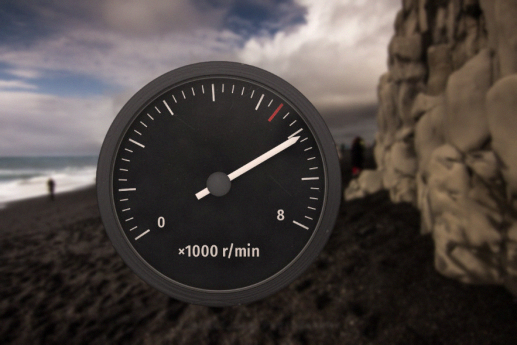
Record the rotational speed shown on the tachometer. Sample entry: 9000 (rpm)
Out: 6100 (rpm)
